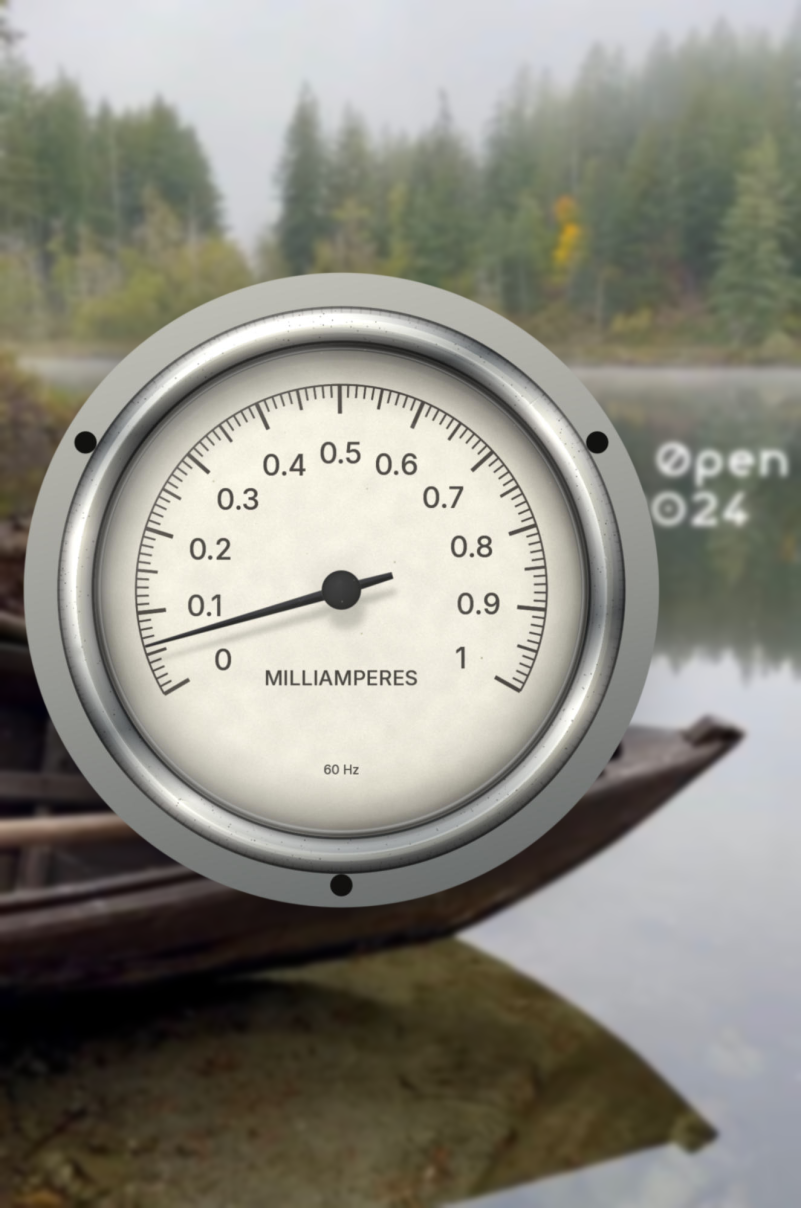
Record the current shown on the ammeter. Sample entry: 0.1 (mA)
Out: 0.06 (mA)
